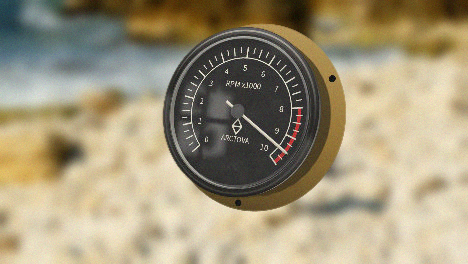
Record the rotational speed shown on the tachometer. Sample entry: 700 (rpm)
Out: 9500 (rpm)
